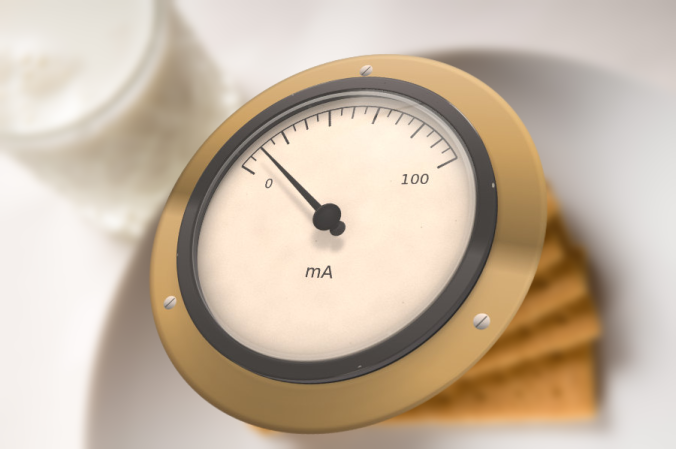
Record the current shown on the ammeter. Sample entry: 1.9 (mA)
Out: 10 (mA)
